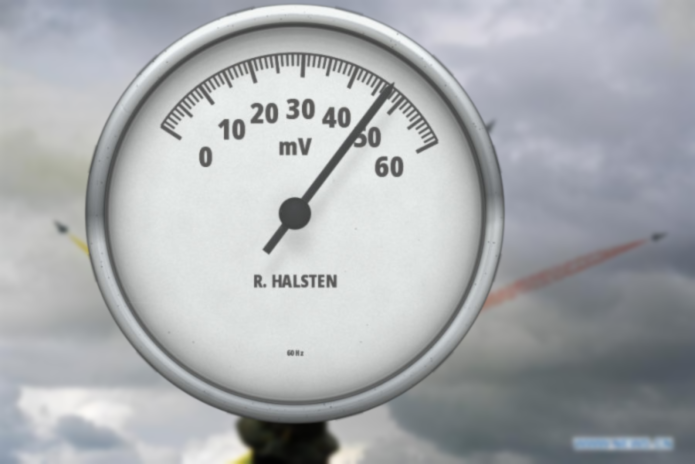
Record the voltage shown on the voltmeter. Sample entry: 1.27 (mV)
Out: 47 (mV)
